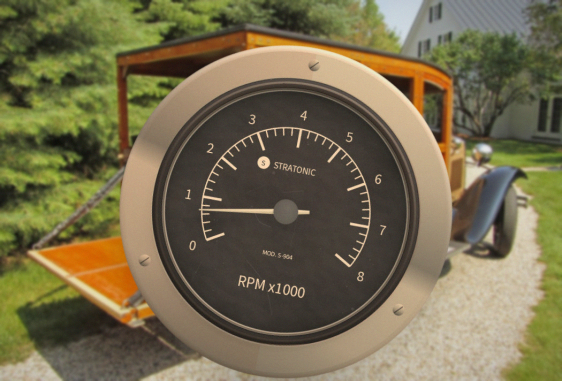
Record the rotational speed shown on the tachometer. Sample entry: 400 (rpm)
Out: 700 (rpm)
